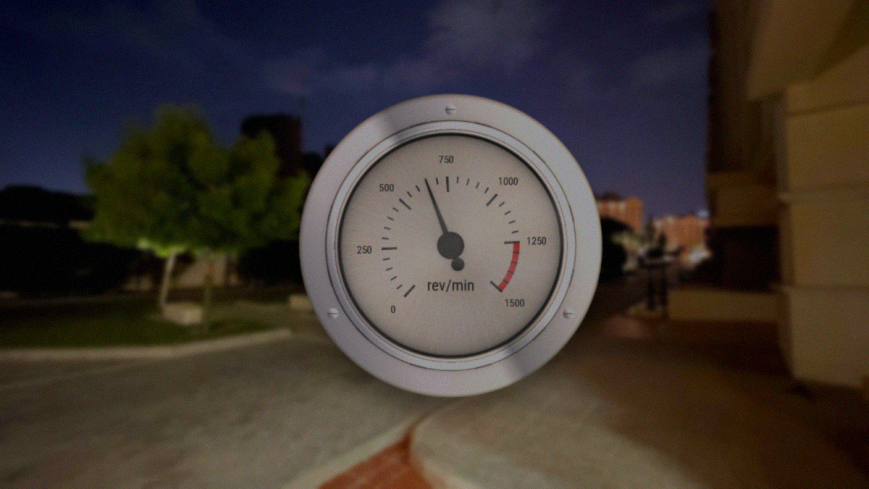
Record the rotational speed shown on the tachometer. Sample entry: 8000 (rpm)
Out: 650 (rpm)
